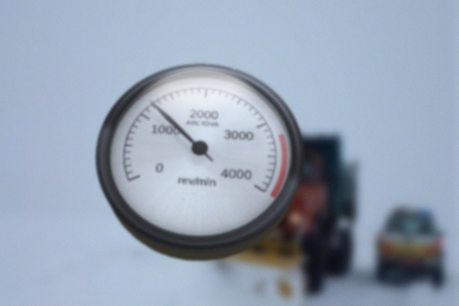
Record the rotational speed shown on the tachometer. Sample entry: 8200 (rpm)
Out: 1200 (rpm)
